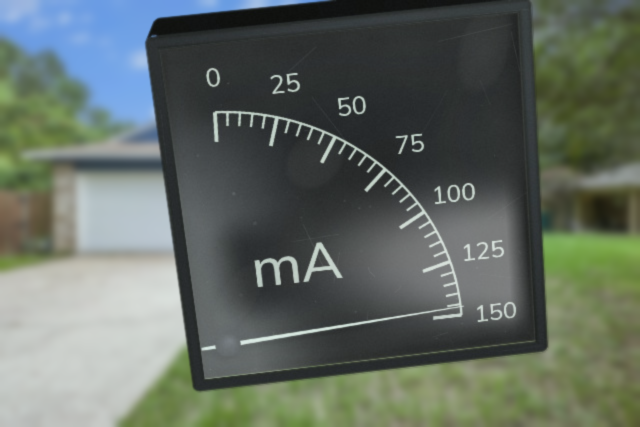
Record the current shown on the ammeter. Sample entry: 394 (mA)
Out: 145 (mA)
